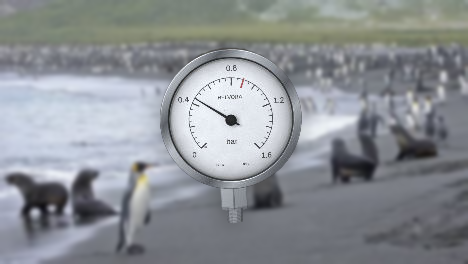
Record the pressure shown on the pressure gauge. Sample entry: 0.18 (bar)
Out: 0.45 (bar)
